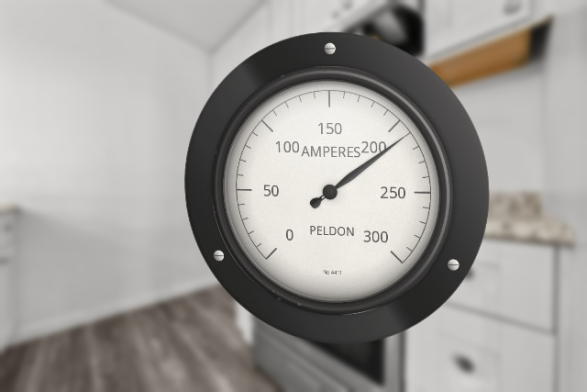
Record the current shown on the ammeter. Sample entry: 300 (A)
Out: 210 (A)
